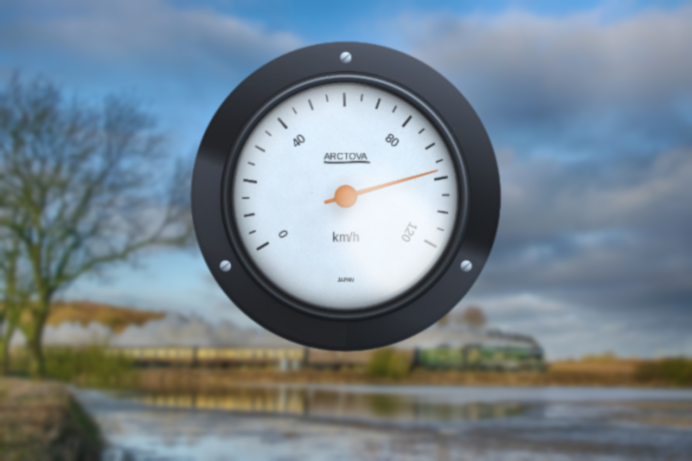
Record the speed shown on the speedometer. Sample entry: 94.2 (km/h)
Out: 97.5 (km/h)
